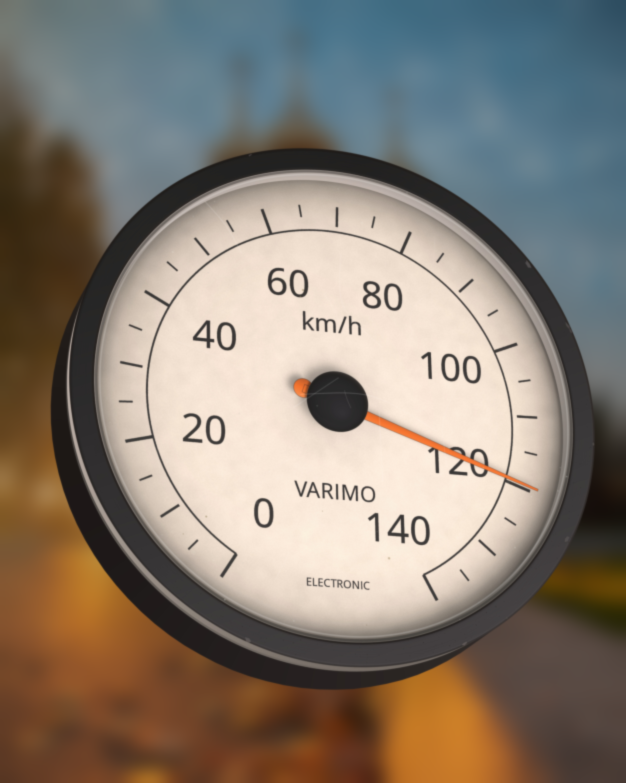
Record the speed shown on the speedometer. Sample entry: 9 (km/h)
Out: 120 (km/h)
